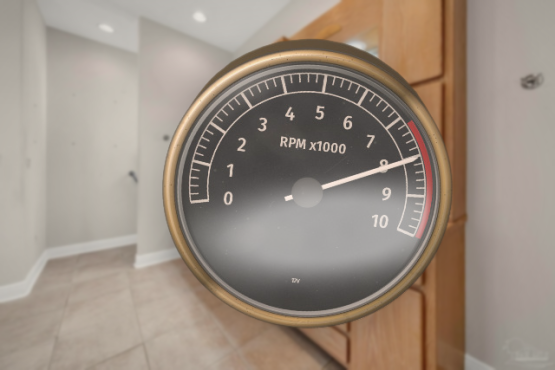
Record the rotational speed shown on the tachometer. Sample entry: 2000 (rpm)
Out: 8000 (rpm)
